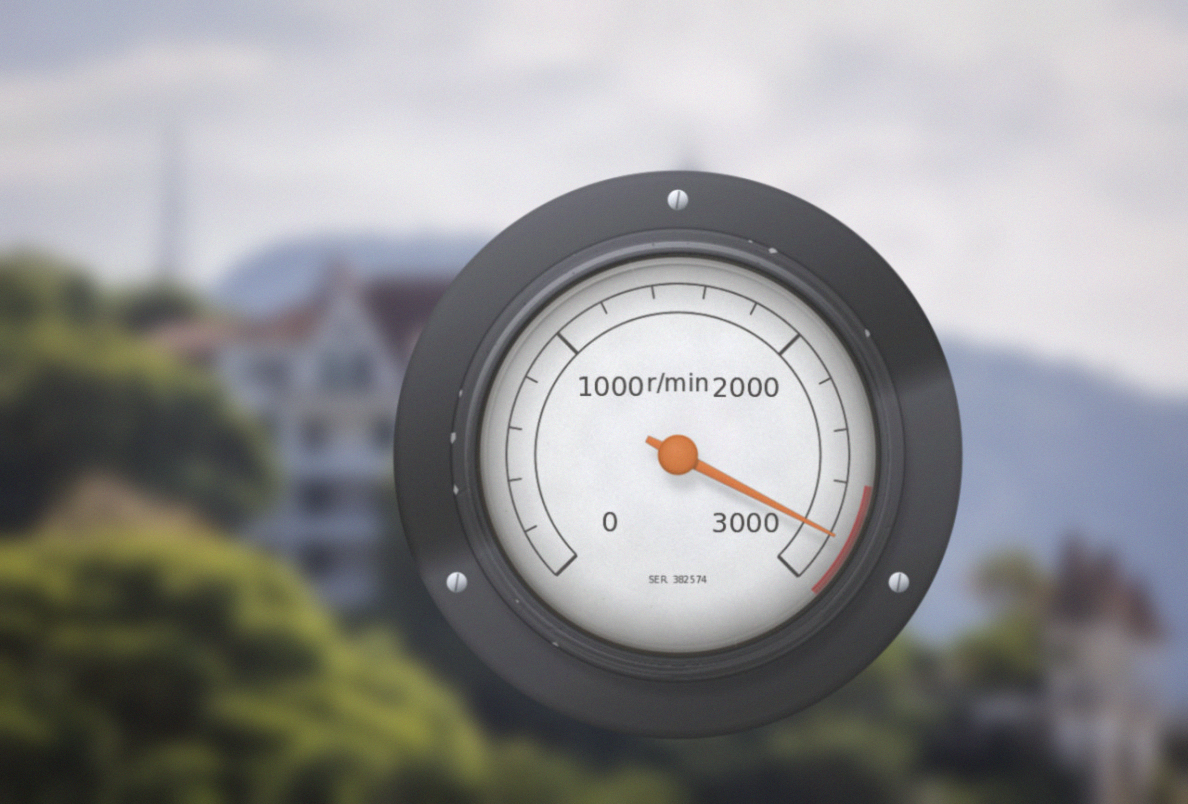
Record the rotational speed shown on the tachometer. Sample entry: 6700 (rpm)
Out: 2800 (rpm)
